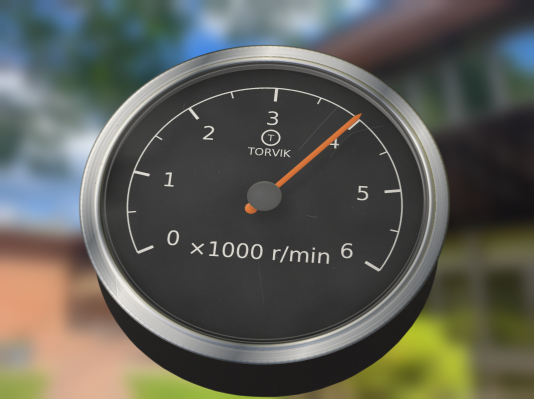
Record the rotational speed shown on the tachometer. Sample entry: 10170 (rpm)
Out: 4000 (rpm)
